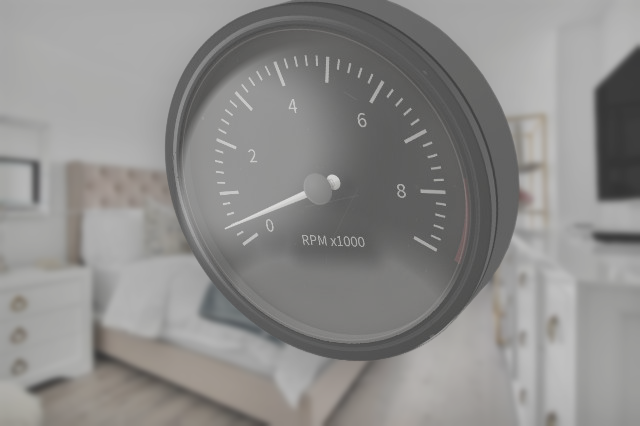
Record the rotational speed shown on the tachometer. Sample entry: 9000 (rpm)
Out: 400 (rpm)
